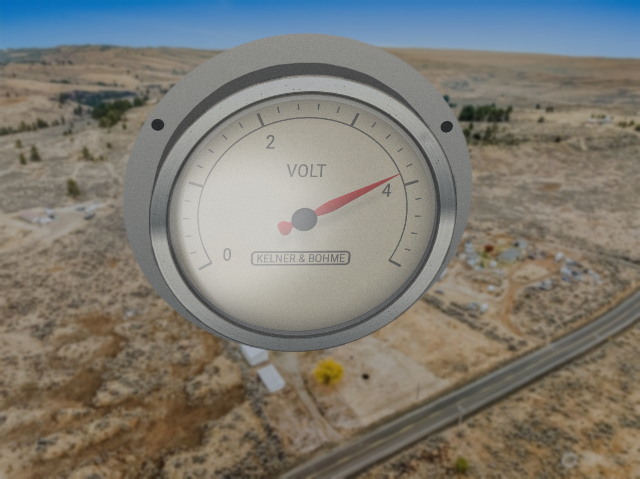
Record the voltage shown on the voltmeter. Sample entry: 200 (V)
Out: 3.8 (V)
